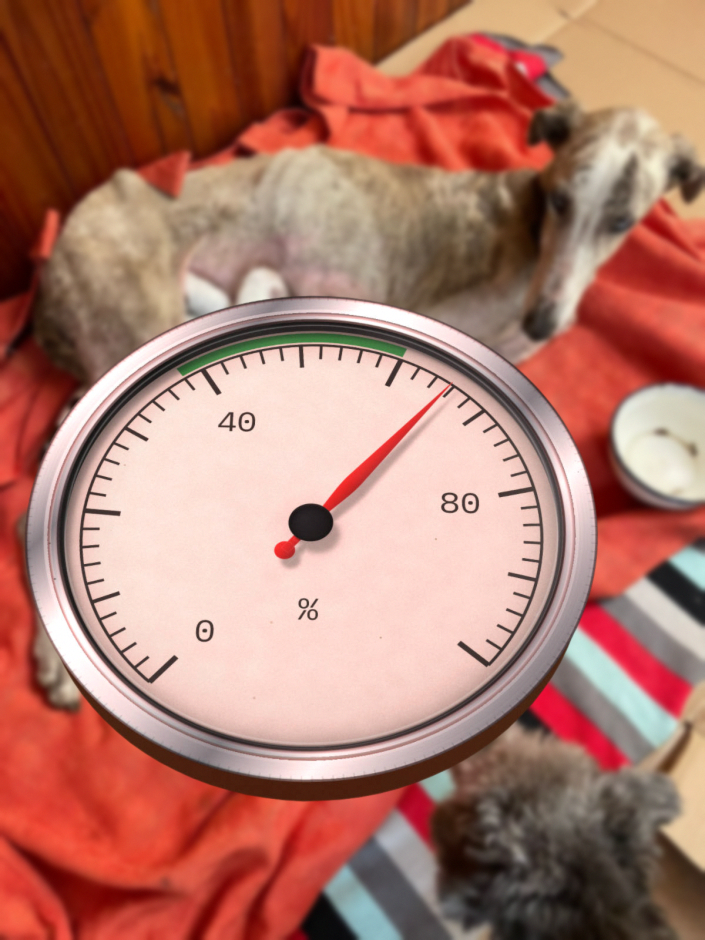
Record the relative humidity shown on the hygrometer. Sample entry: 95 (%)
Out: 66 (%)
